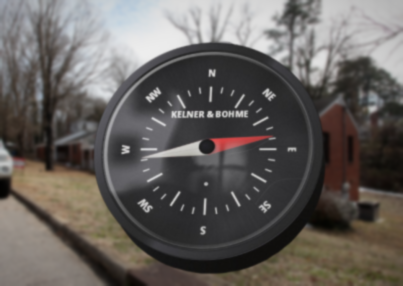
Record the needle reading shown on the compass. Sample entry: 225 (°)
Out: 80 (°)
